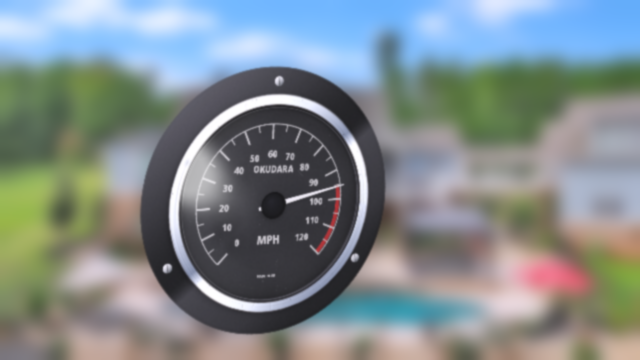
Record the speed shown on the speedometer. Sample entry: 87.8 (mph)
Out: 95 (mph)
